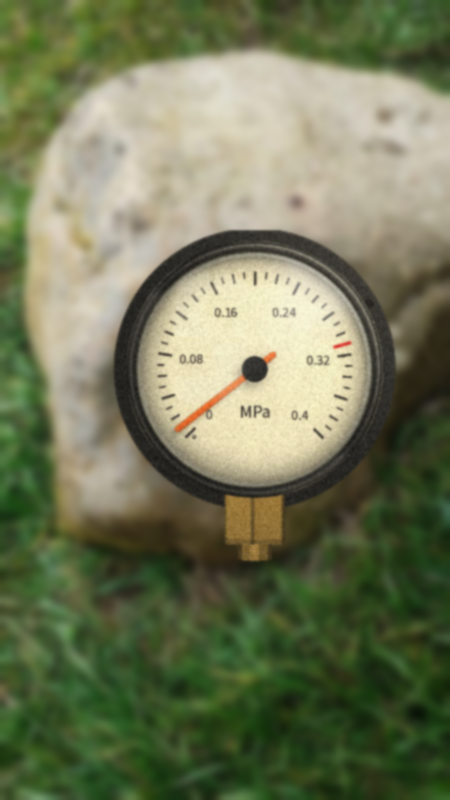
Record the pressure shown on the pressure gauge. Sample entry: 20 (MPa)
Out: 0.01 (MPa)
